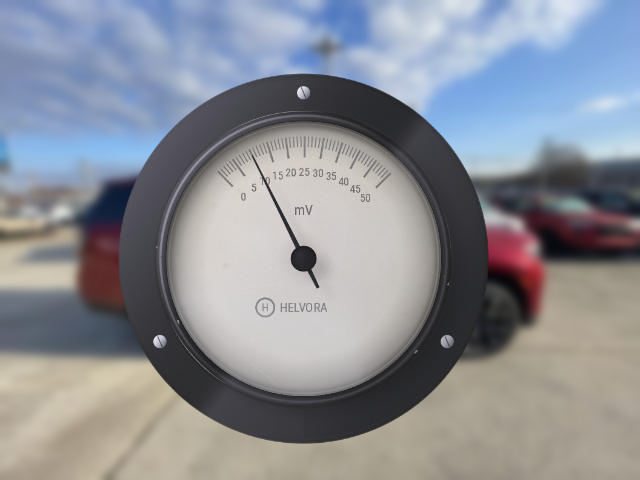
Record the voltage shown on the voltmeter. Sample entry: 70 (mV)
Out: 10 (mV)
